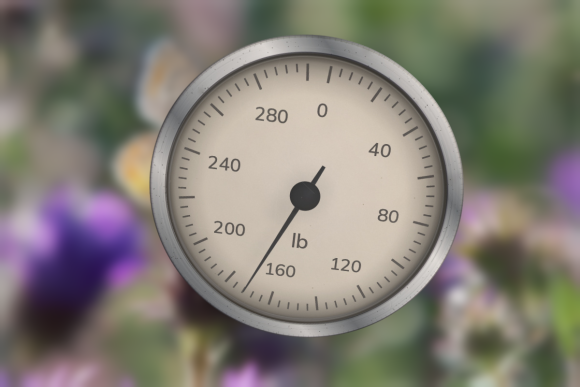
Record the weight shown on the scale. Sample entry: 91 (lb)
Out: 172 (lb)
